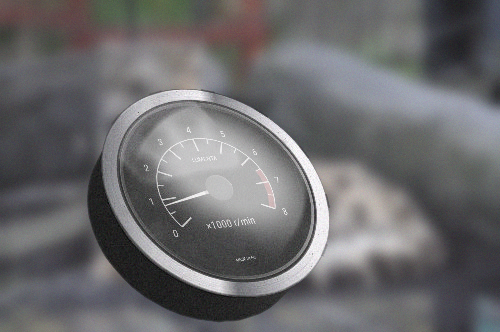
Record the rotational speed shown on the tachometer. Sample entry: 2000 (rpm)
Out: 750 (rpm)
